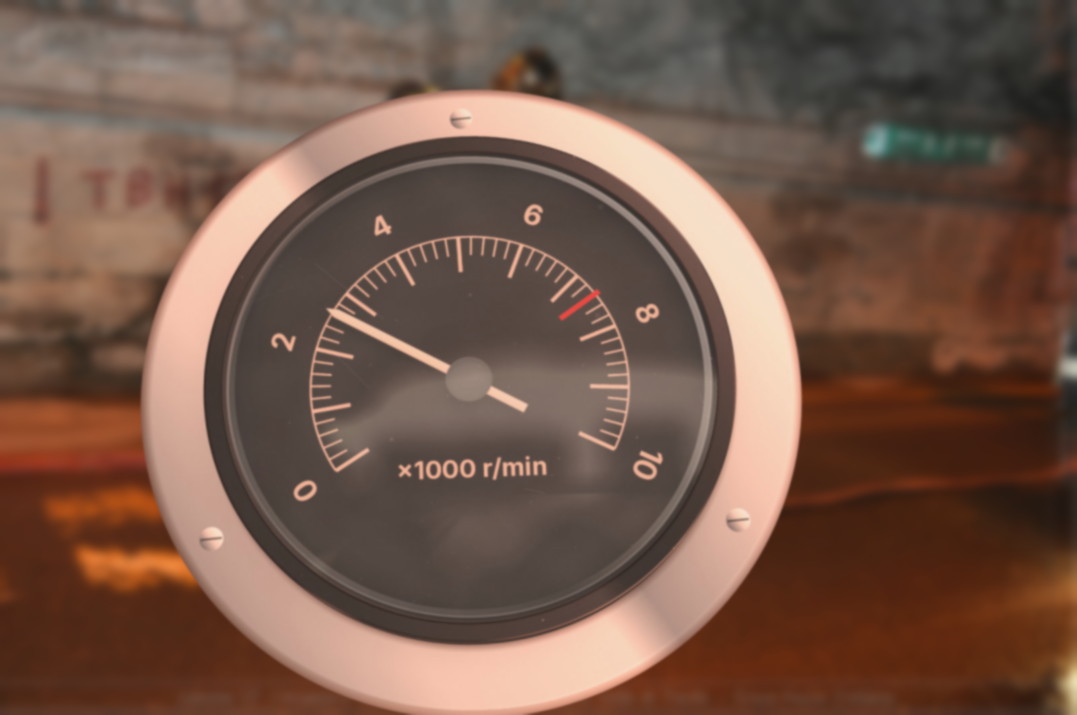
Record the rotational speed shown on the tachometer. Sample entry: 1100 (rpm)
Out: 2600 (rpm)
